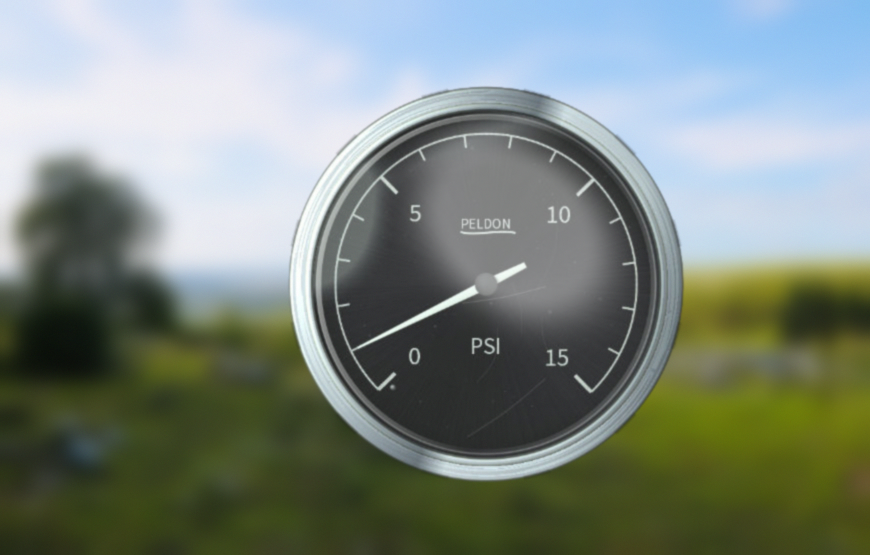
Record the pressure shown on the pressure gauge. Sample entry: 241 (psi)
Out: 1 (psi)
